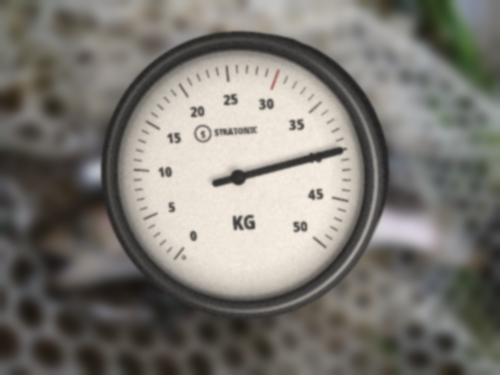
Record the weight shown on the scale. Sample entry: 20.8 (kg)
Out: 40 (kg)
